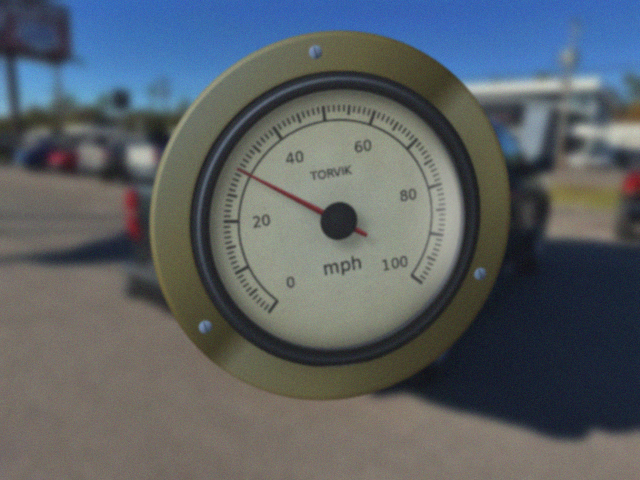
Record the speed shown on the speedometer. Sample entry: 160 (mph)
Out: 30 (mph)
